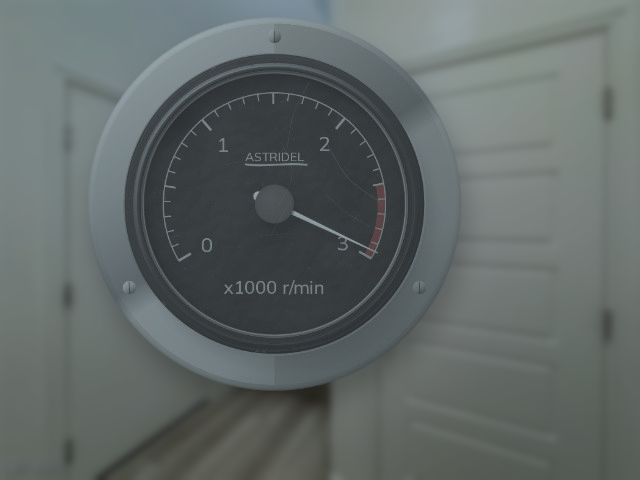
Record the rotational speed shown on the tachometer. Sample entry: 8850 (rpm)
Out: 2950 (rpm)
